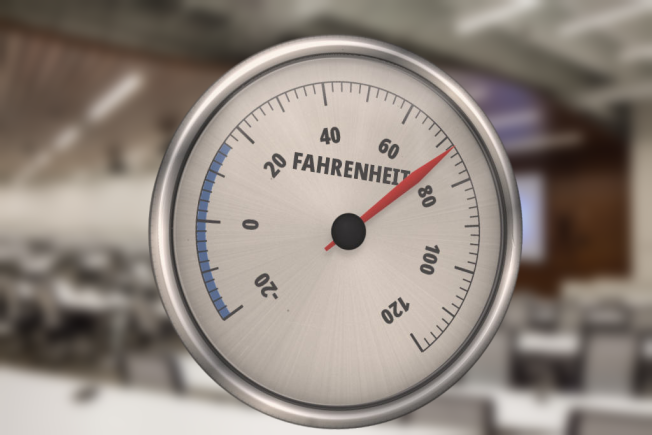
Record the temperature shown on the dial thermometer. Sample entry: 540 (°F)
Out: 72 (°F)
